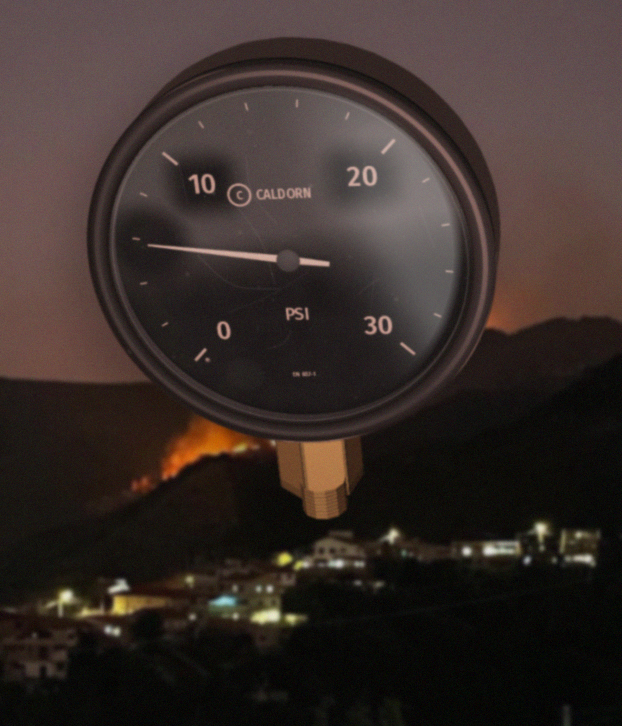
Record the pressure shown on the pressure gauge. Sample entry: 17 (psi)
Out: 6 (psi)
